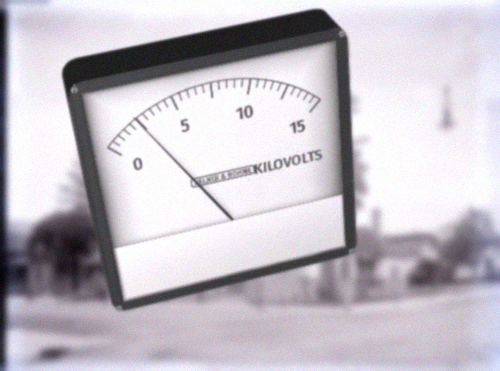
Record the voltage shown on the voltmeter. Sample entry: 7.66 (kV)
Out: 2.5 (kV)
